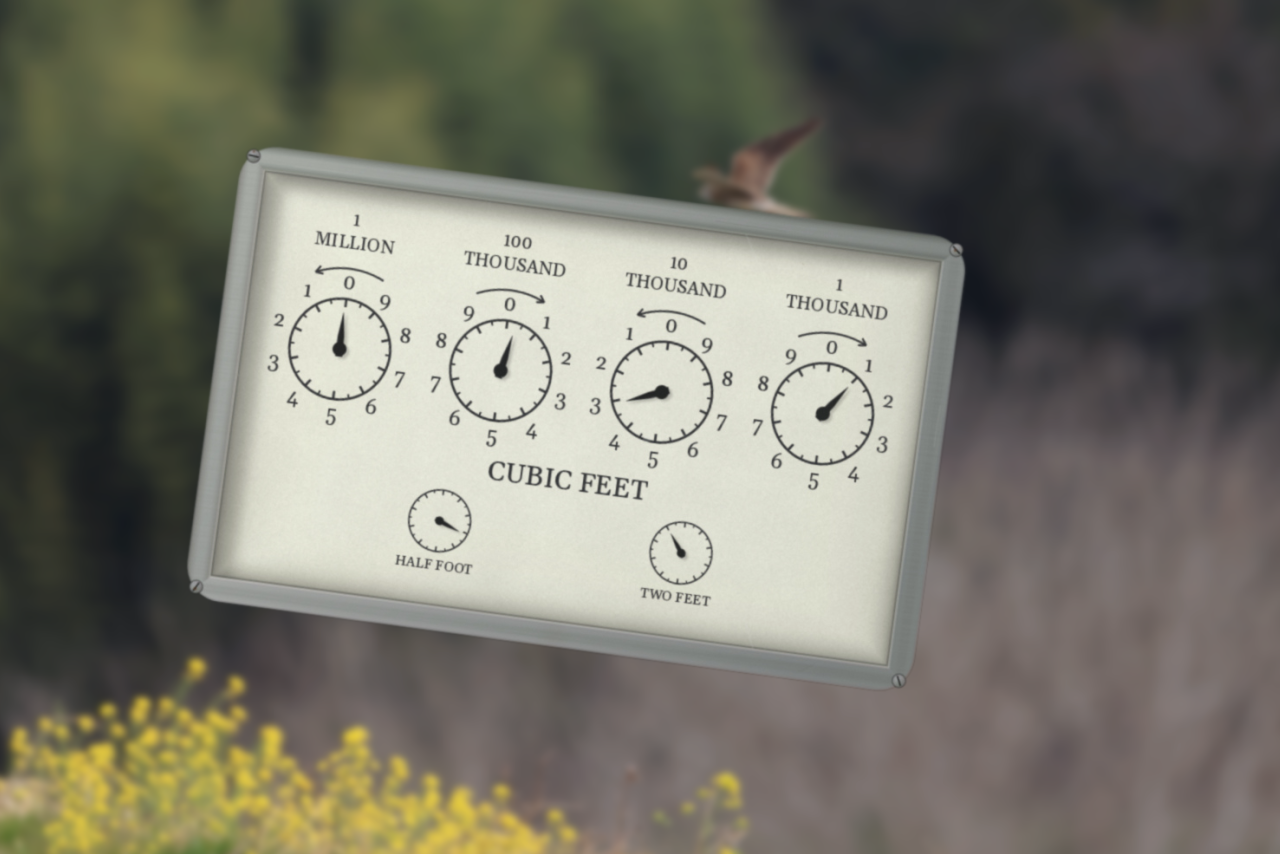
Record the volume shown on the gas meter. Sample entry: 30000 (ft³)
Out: 3100 (ft³)
